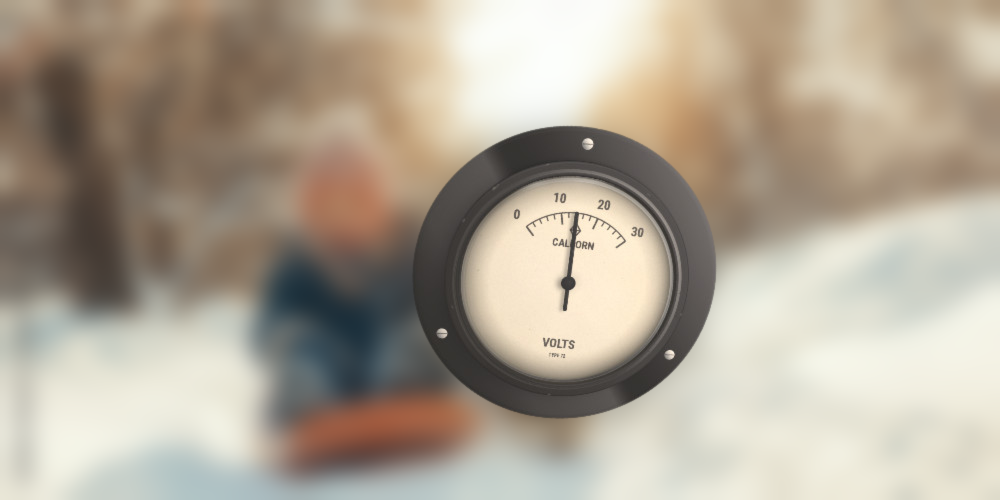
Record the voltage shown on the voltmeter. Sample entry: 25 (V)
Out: 14 (V)
